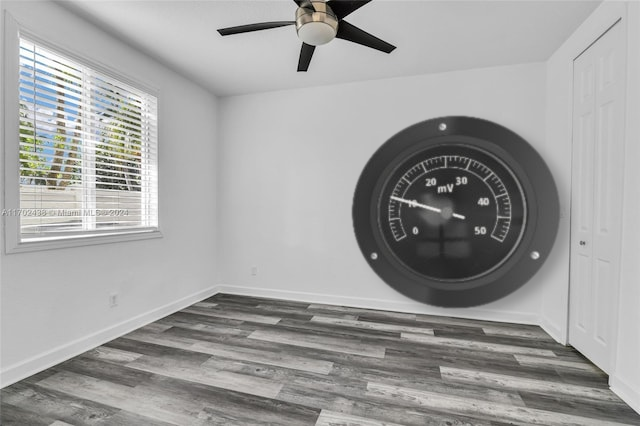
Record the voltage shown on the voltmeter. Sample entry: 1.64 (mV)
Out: 10 (mV)
